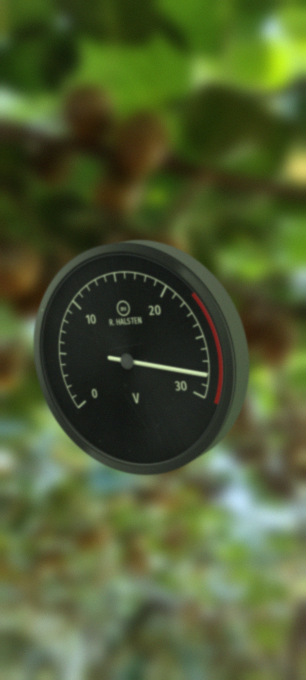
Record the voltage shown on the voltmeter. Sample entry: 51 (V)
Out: 28 (V)
